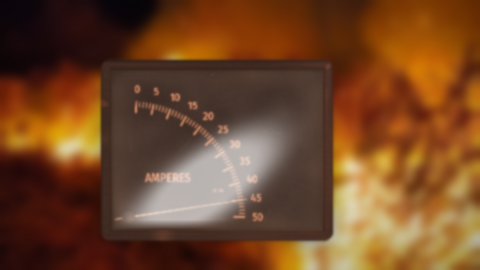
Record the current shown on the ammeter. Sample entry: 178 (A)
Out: 45 (A)
